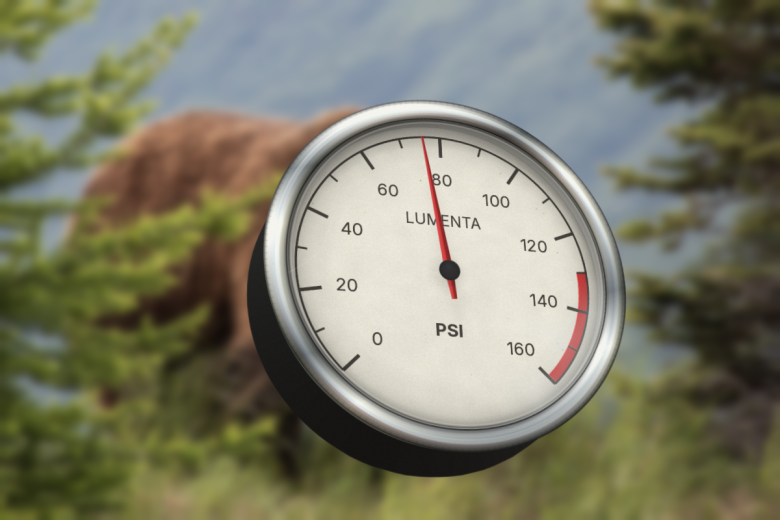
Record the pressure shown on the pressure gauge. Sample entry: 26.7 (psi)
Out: 75 (psi)
